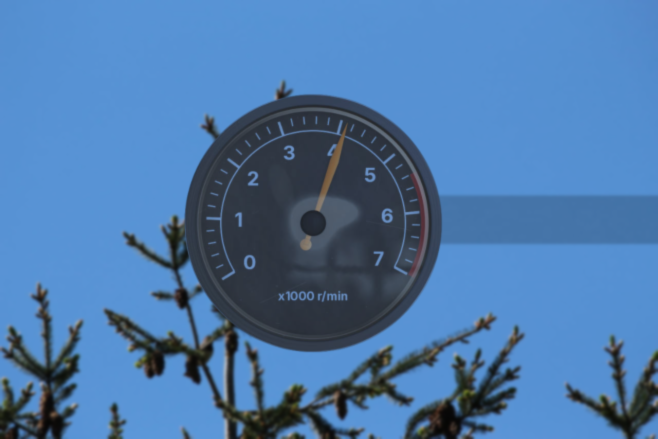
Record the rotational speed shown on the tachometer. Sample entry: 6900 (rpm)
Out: 4100 (rpm)
